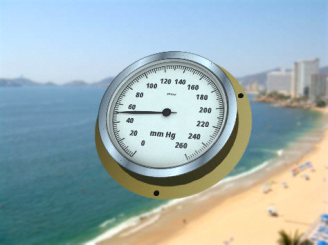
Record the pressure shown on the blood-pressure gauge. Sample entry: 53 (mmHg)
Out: 50 (mmHg)
